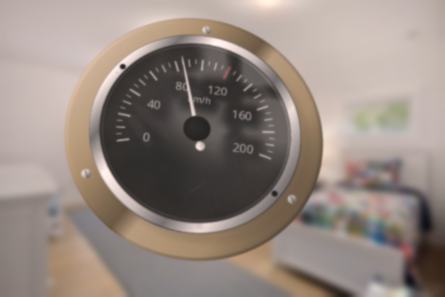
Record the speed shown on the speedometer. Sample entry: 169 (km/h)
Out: 85 (km/h)
